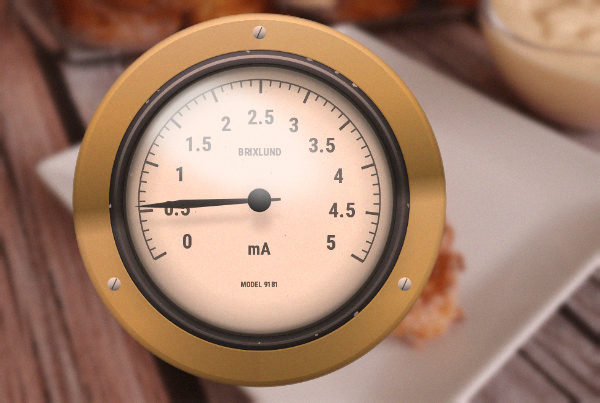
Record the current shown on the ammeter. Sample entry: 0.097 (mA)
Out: 0.55 (mA)
